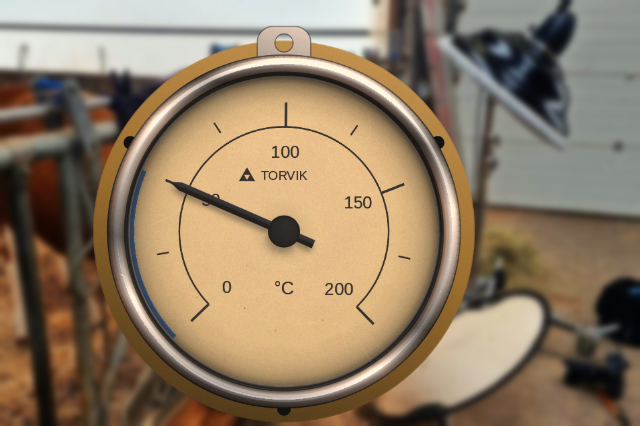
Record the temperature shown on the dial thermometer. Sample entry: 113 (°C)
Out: 50 (°C)
